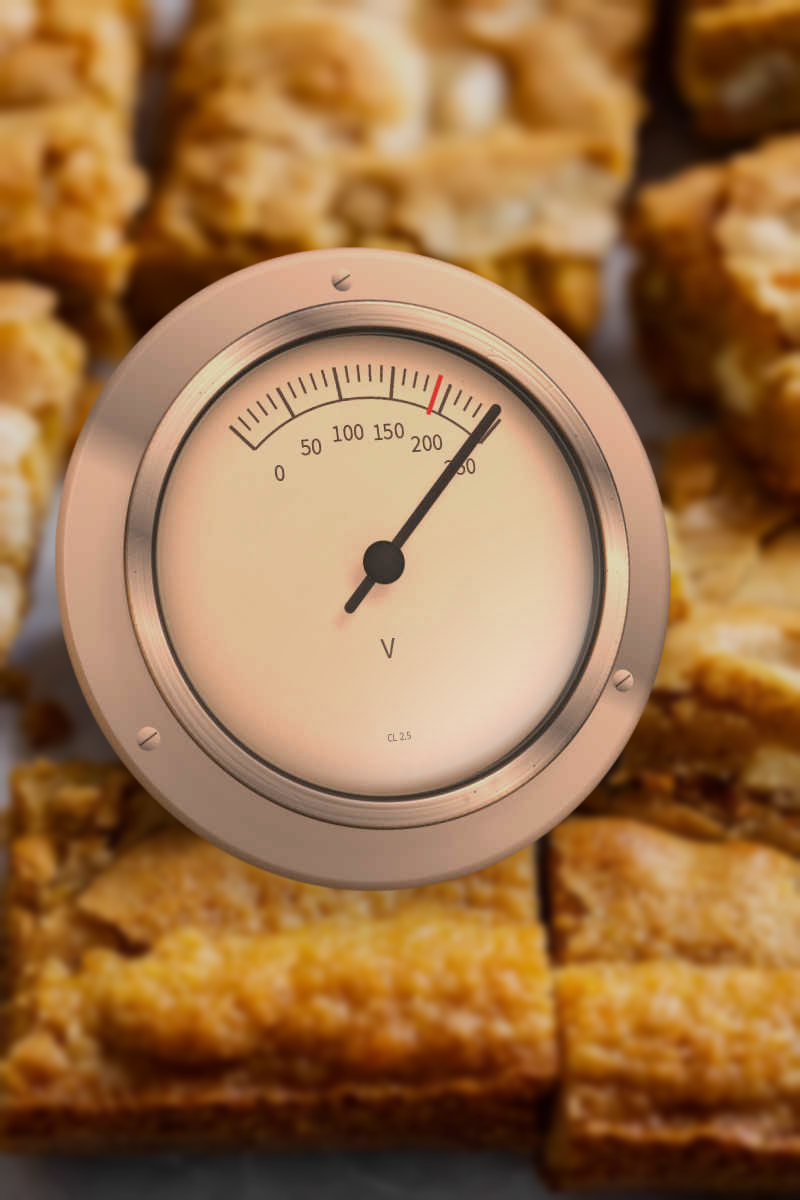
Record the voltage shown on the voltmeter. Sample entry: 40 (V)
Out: 240 (V)
